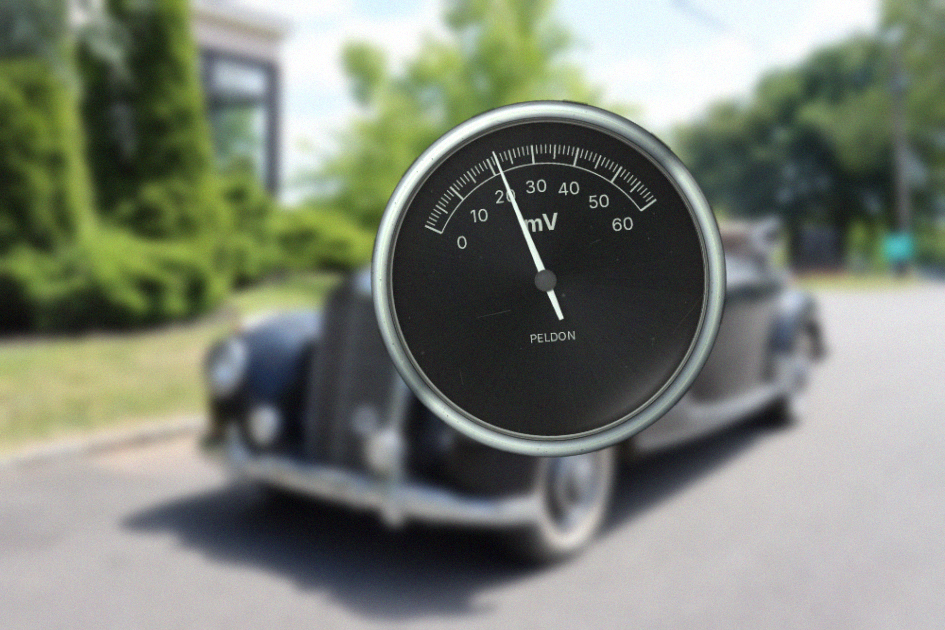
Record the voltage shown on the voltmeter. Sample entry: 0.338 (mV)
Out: 22 (mV)
